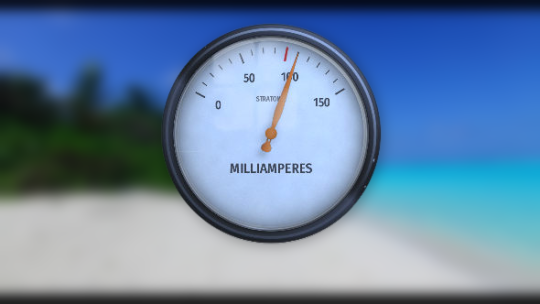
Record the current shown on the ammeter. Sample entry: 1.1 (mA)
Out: 100 (mA)
